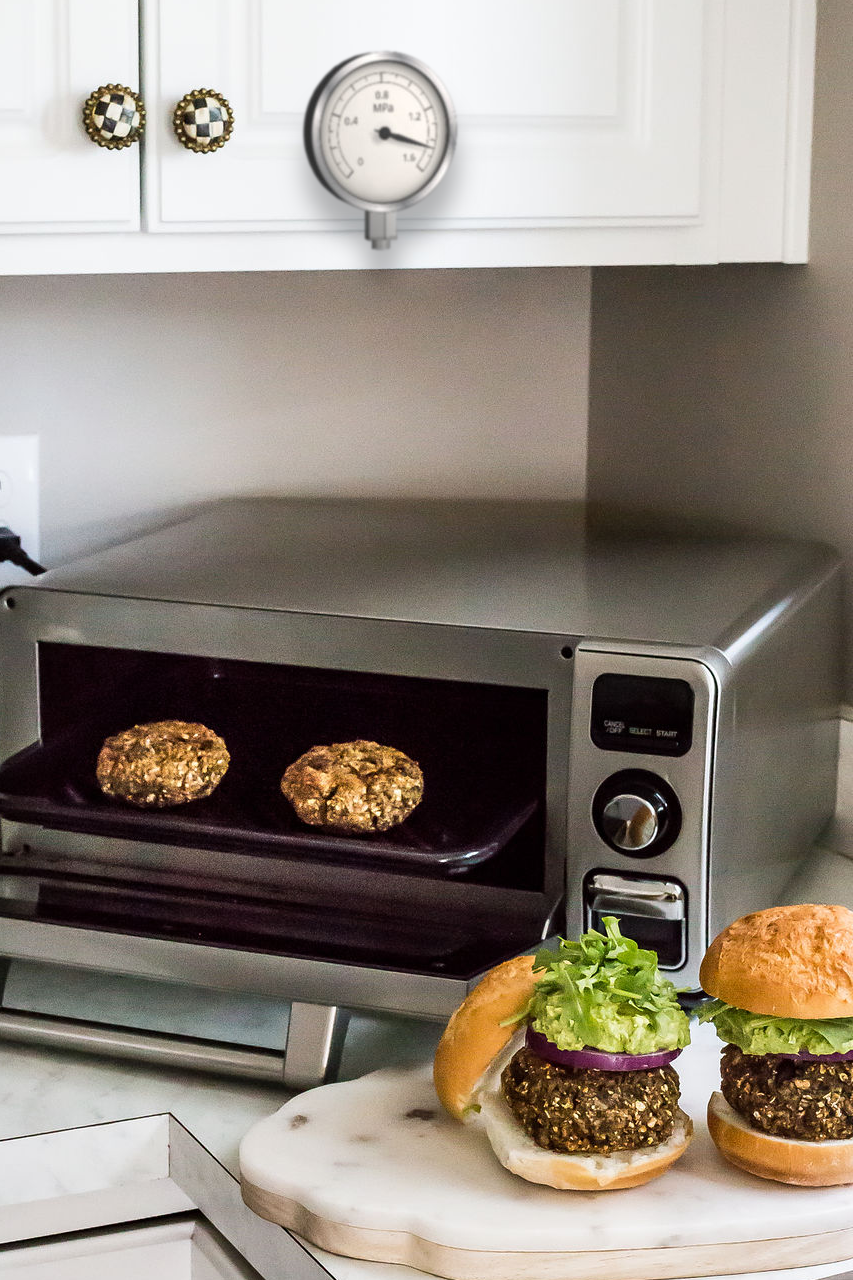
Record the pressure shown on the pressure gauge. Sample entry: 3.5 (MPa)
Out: 1.45 (MPa)
